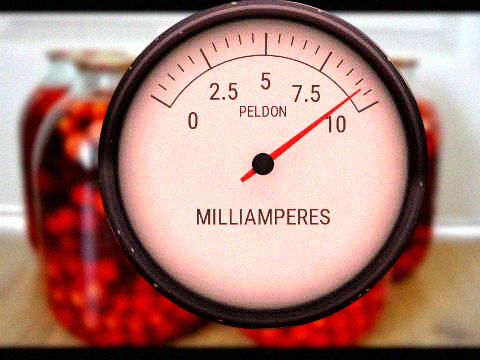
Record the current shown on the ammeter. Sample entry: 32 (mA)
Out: 9.25 (mA)
